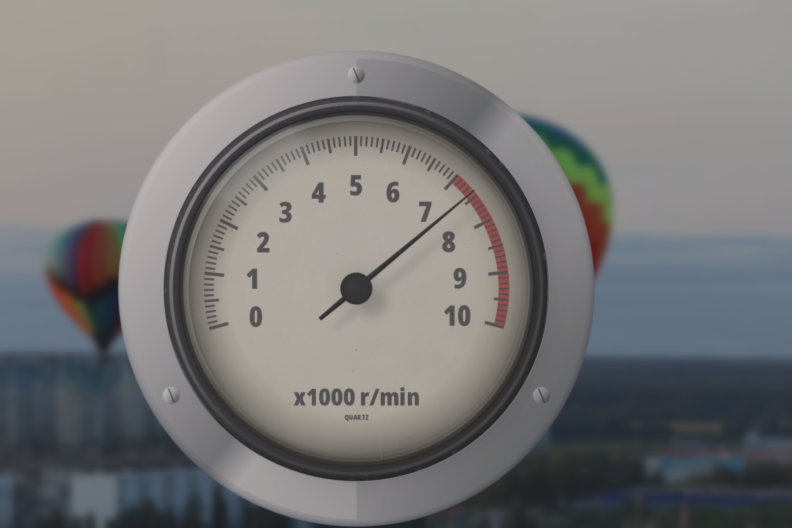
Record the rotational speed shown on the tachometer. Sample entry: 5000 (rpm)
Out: 7400 (rpm)
